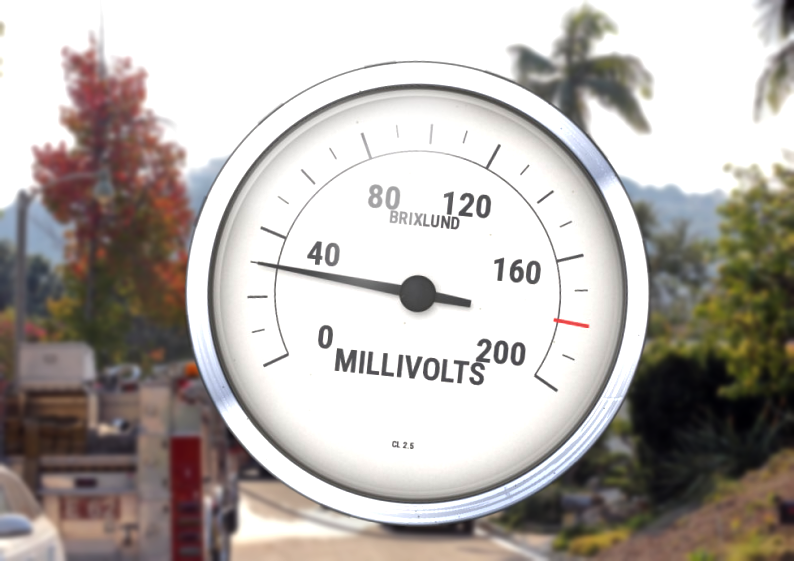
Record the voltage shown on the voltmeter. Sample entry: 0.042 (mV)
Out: 30 (mV)
